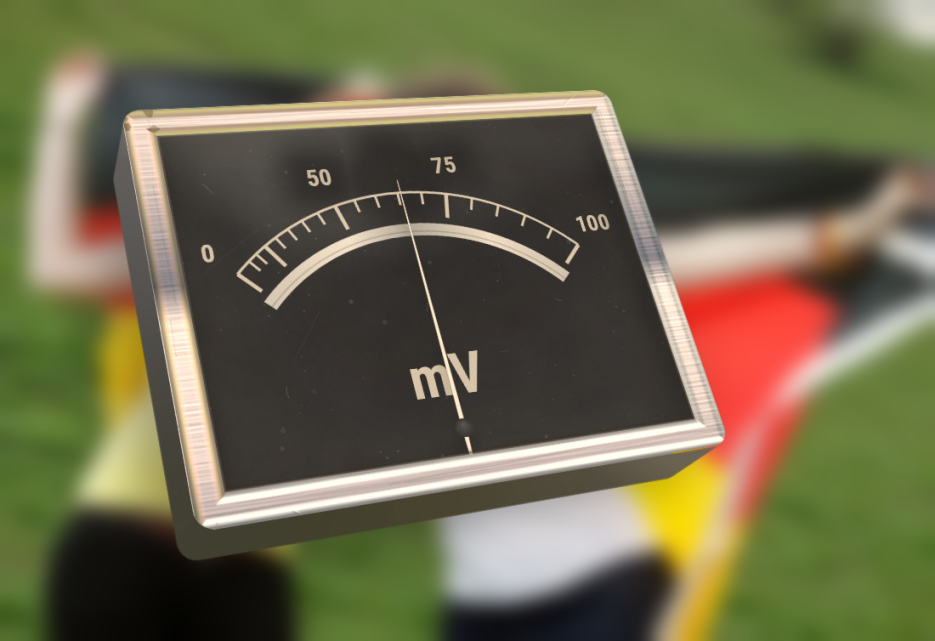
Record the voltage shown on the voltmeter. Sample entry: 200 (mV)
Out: 65 (mV)
